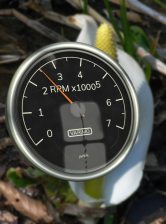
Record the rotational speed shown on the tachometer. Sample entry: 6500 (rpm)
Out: 2500 (rpm)
